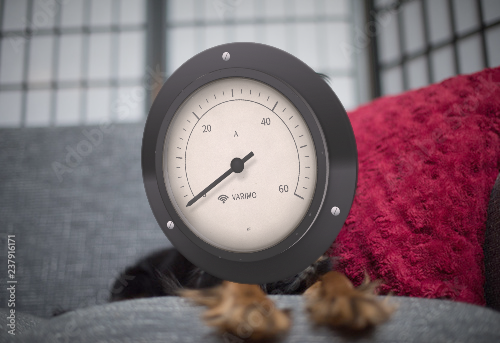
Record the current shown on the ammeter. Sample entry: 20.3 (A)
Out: 0 (A)
